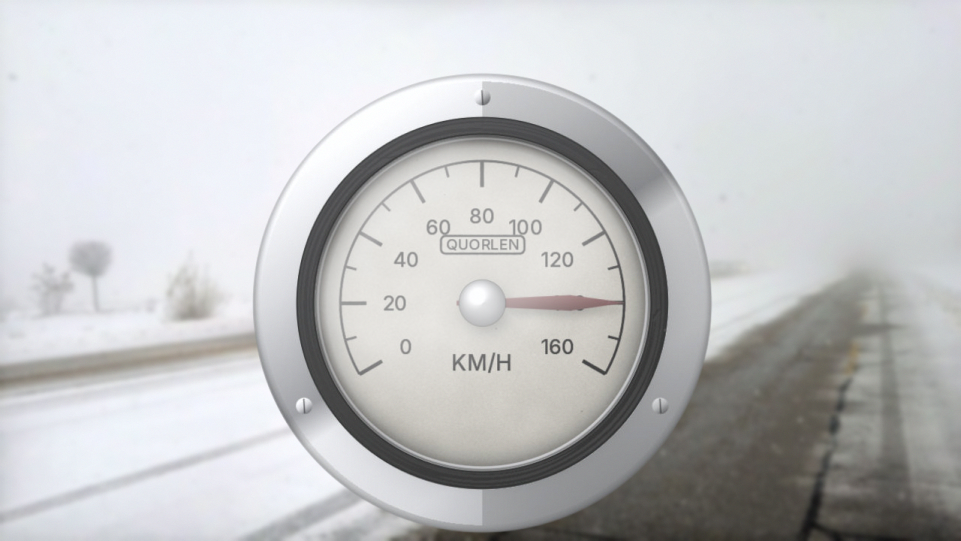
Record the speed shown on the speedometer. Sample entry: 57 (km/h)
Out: 140 (km/h)
